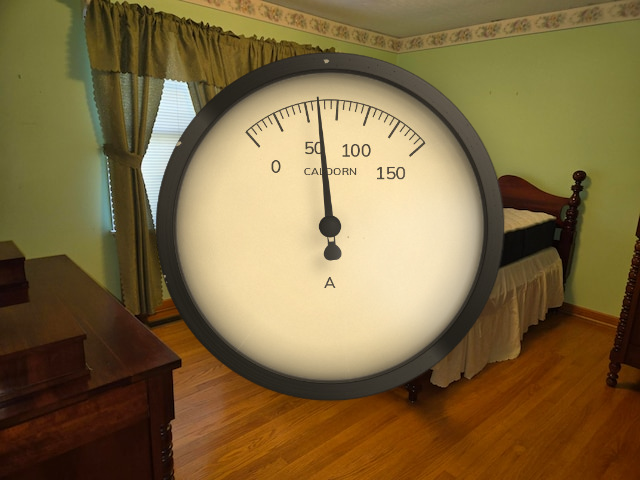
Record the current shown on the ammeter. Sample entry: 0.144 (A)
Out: 60 (A)
